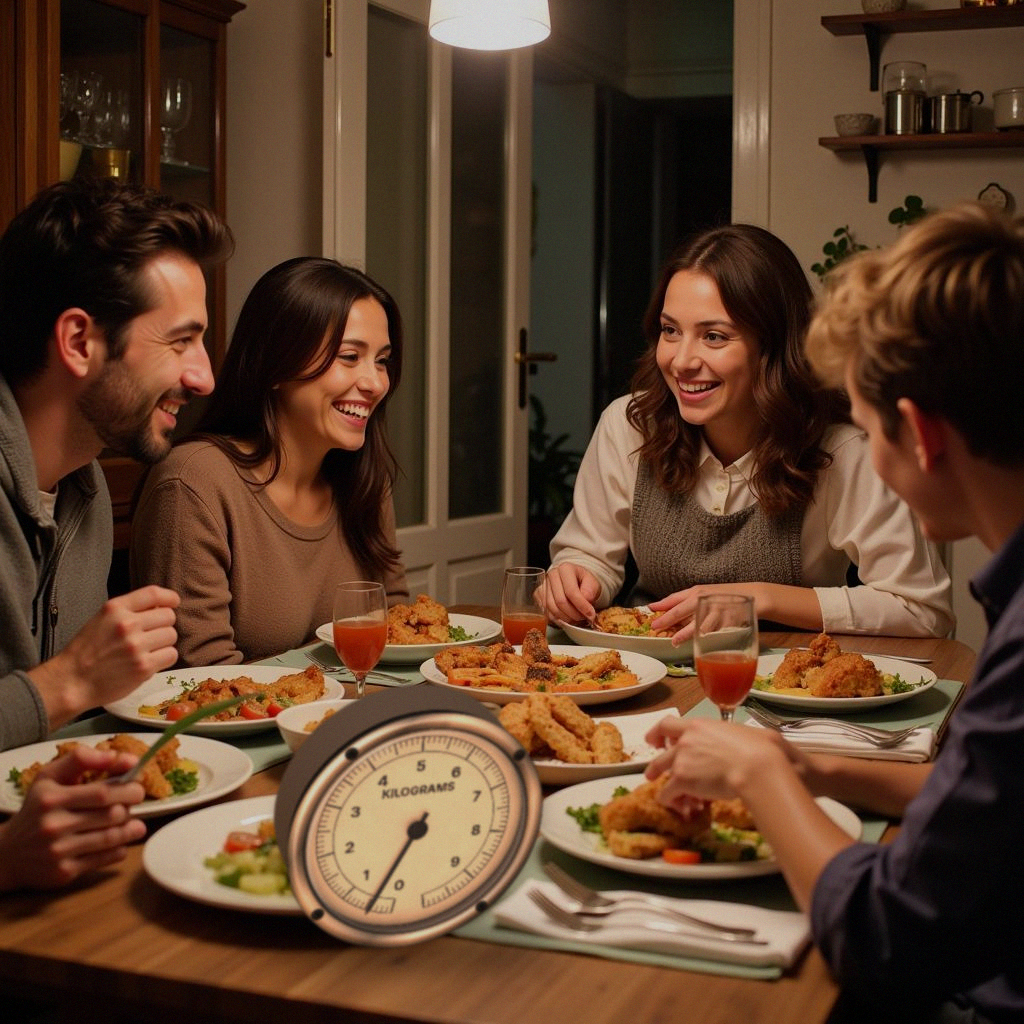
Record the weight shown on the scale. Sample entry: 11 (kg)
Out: 0.5 (kg)
